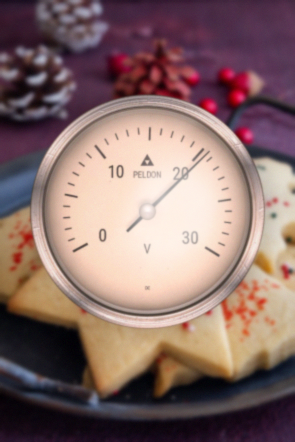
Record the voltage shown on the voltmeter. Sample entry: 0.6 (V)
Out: 20.5 (V)
